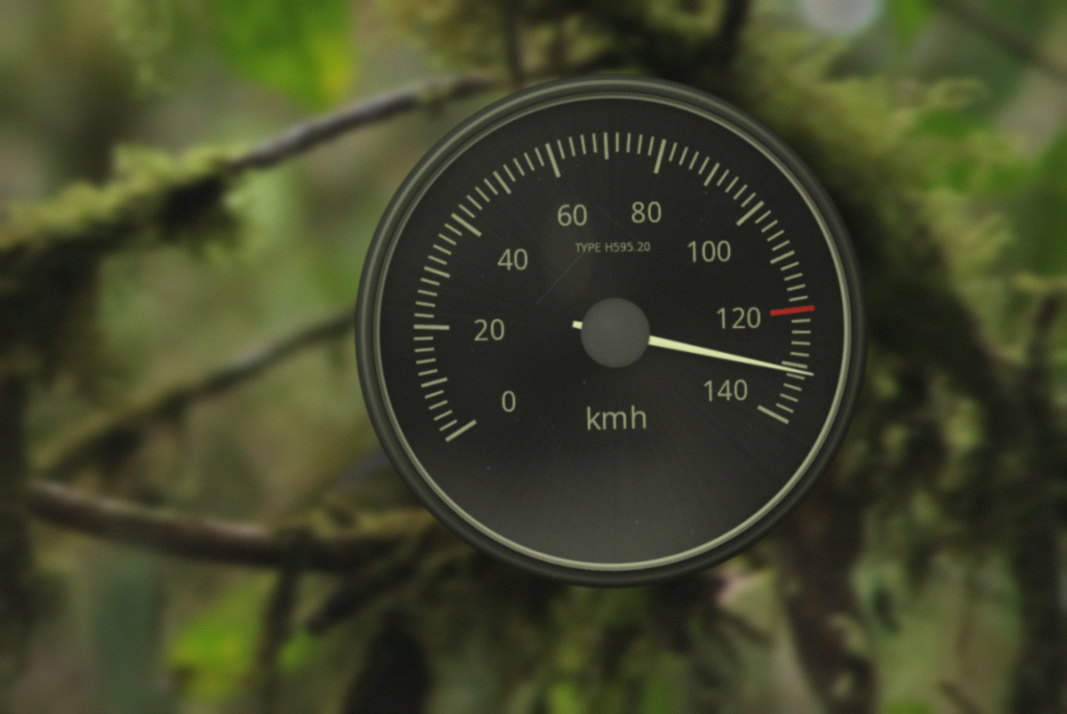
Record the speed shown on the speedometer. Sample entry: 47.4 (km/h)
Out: 131 (km/h)
